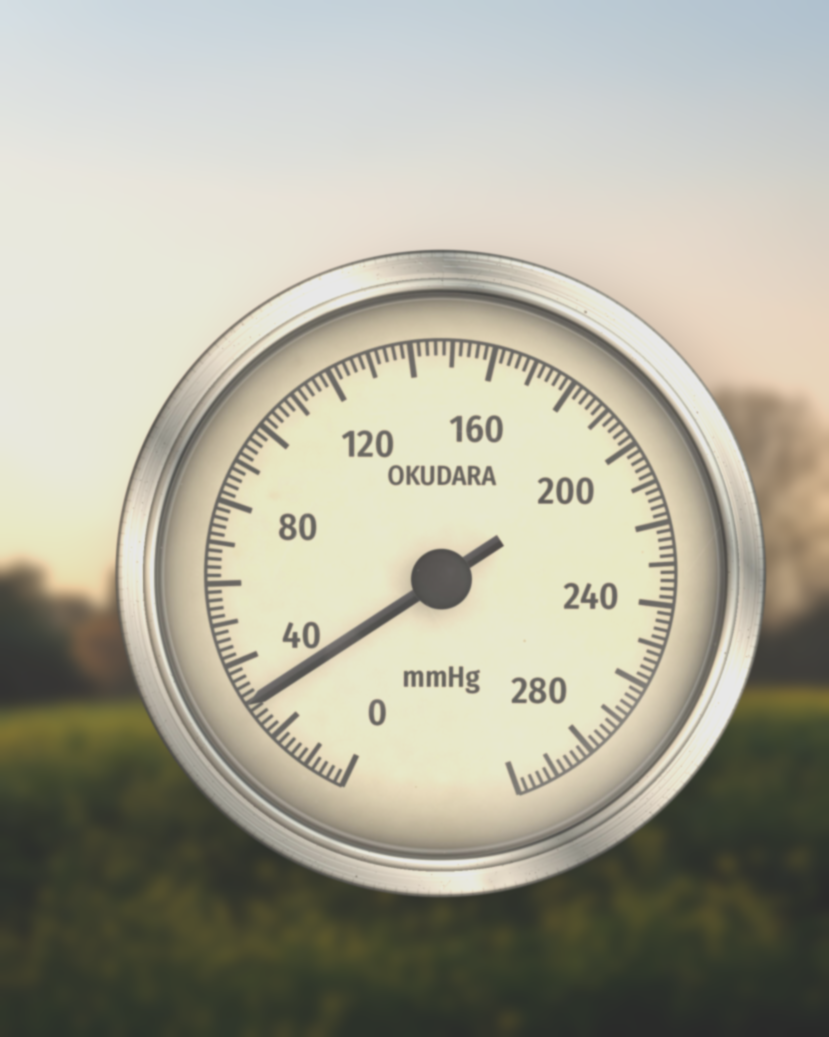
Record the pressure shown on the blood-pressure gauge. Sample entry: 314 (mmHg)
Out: 30 (mmHg)
